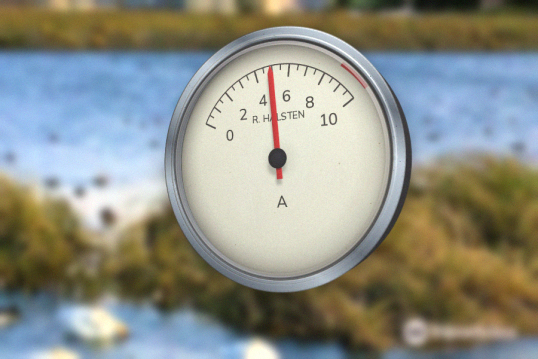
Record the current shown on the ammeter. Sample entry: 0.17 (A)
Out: 5 (A)
